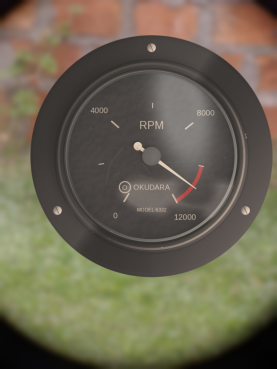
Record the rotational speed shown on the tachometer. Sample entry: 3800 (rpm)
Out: 11000 (rpm)
